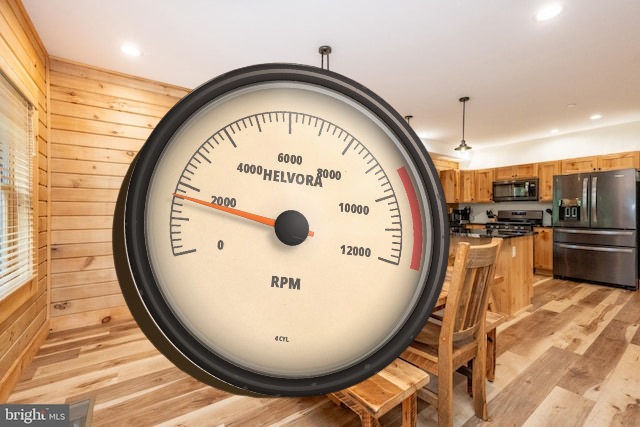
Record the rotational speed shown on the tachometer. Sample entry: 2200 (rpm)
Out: 1600 (rpm)
